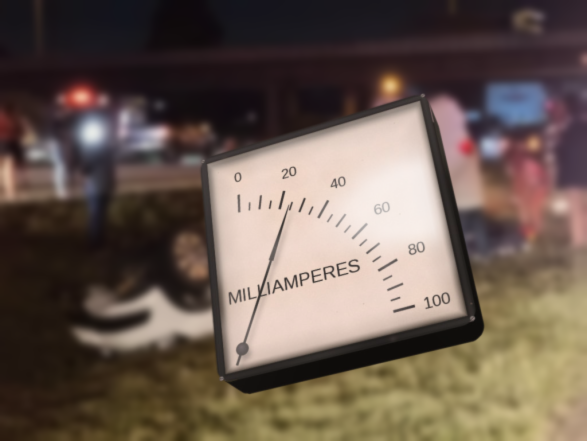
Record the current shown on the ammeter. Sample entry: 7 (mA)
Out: 25 (mA)
